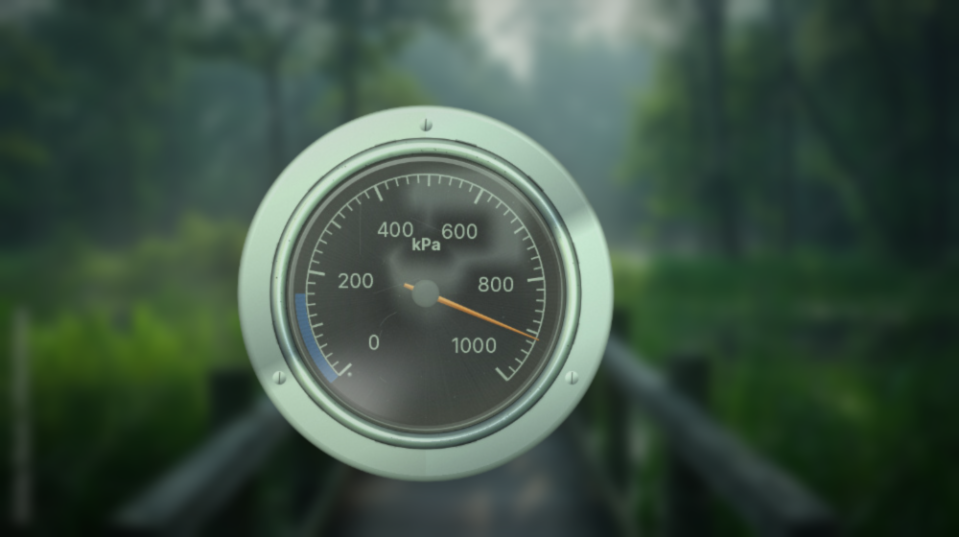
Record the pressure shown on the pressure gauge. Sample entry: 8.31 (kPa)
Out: 910 (kPa)
